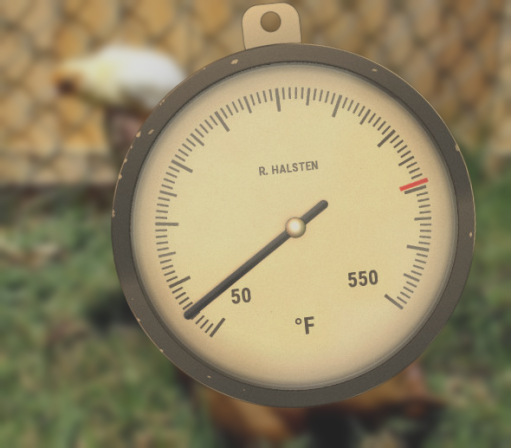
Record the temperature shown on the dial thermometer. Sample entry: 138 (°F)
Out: 75 (°F)
